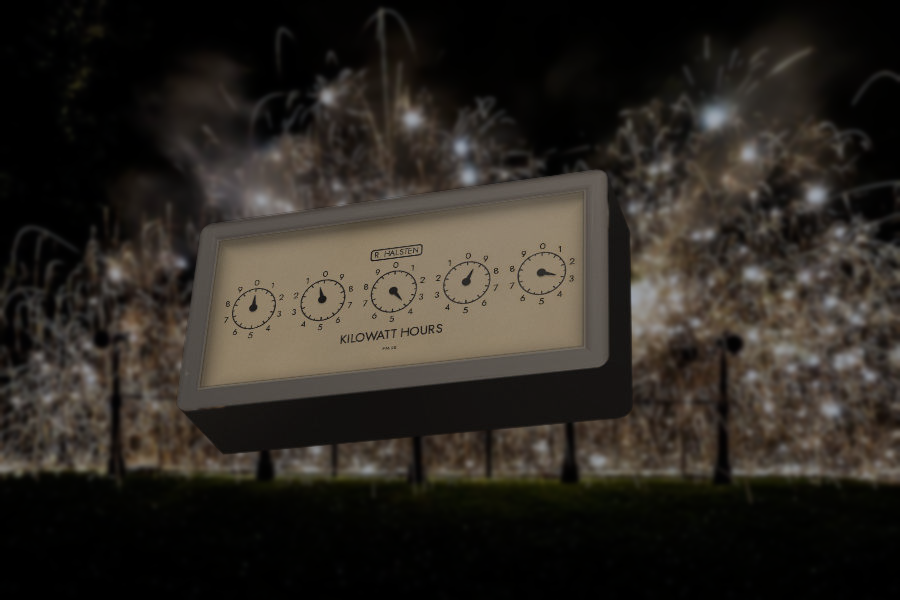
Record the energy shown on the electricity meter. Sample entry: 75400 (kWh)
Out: 393 (kWh)
